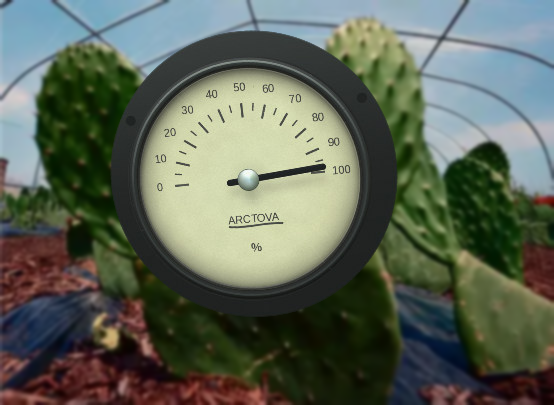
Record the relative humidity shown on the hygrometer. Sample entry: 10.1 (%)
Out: 97.5 (%)
